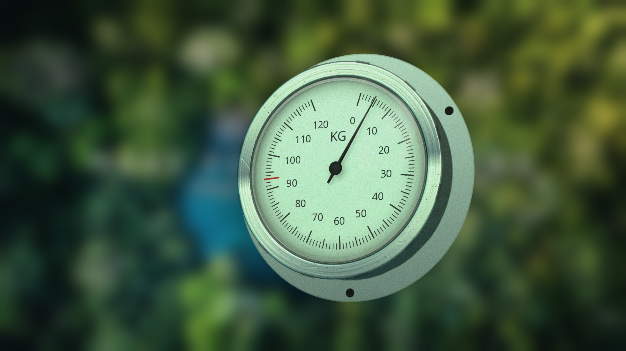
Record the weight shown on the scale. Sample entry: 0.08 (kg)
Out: 5 (kg)
